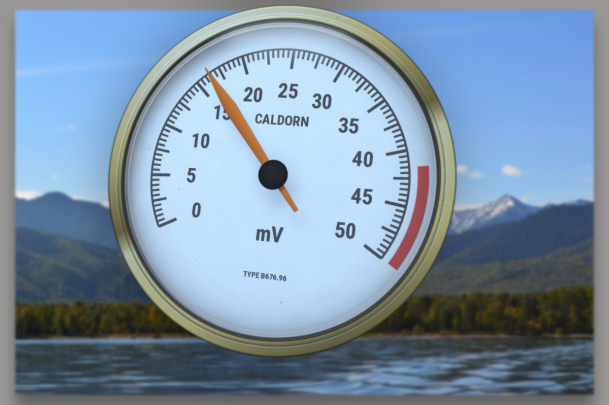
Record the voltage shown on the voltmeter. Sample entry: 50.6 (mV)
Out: 16.5 (mV)
